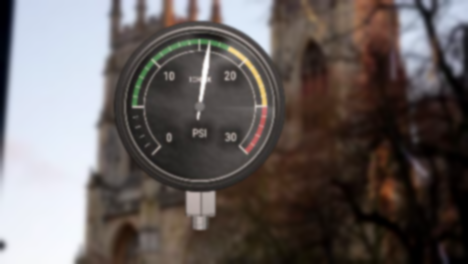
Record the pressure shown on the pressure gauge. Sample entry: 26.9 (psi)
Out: 16 (psi)
